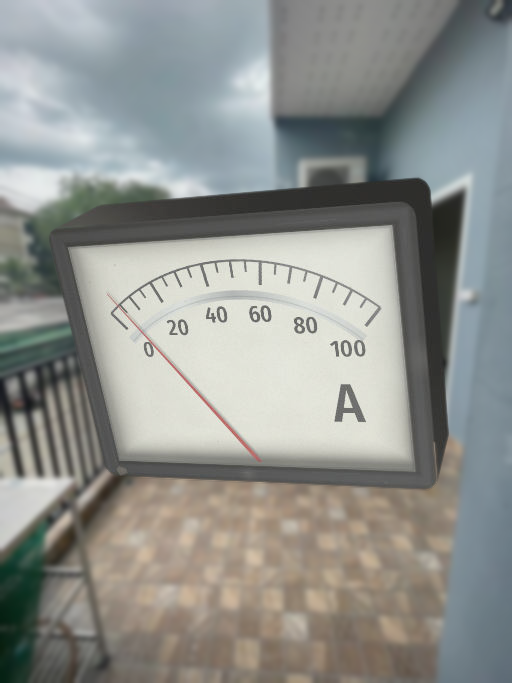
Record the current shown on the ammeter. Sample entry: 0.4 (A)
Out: 5 (A)
